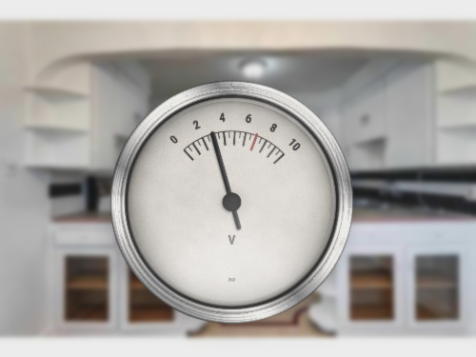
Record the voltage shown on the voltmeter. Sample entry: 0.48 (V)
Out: 3 (V)
